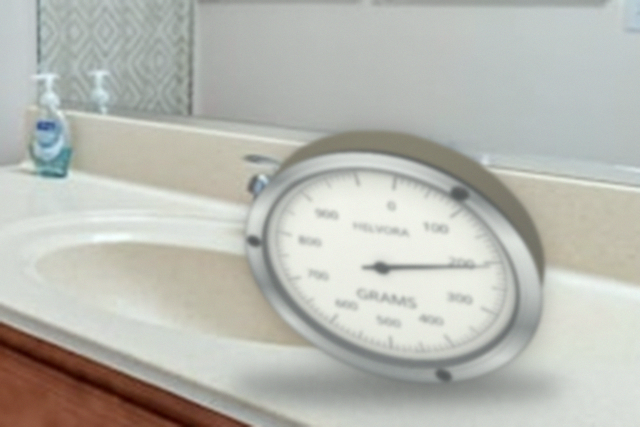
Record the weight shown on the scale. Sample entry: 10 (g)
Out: 200 (g)
